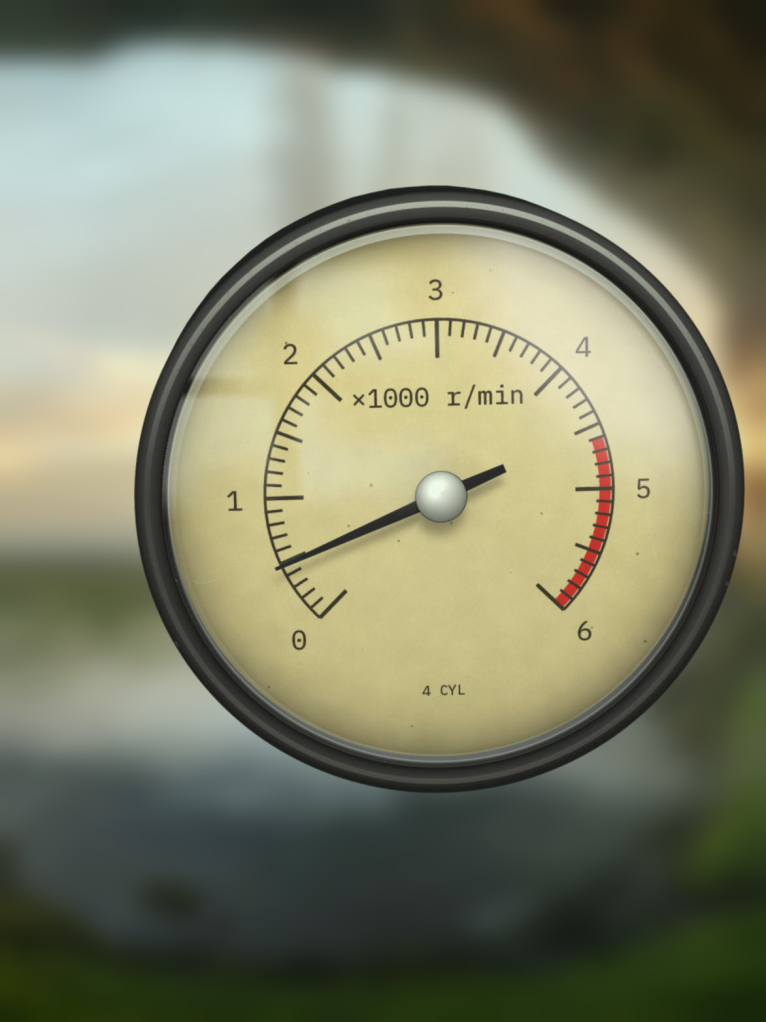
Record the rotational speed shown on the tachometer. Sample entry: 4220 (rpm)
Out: 500 (rpm)
